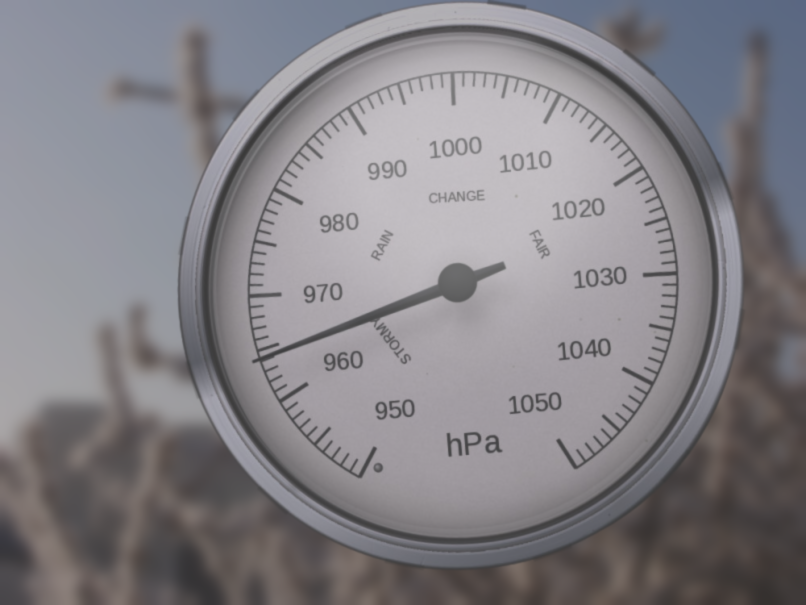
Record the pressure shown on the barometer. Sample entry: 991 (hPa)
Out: 964 (hPa)
